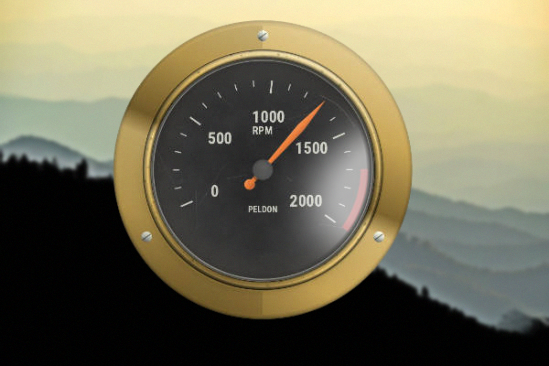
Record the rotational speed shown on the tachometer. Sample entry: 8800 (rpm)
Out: 1300 (rpm)
